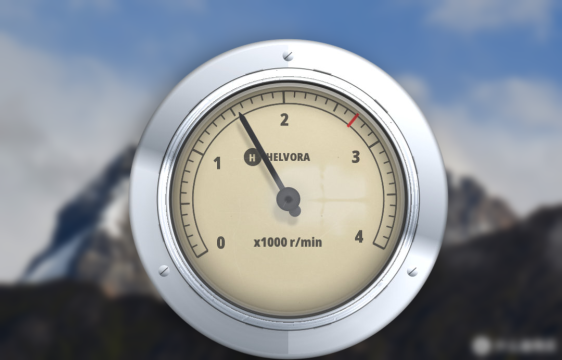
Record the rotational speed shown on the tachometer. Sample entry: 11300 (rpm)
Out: 1550 (rpm)
